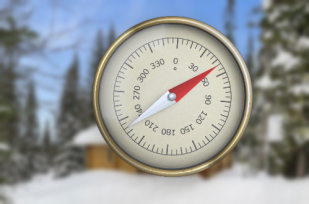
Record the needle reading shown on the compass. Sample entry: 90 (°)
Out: 50 (°)
